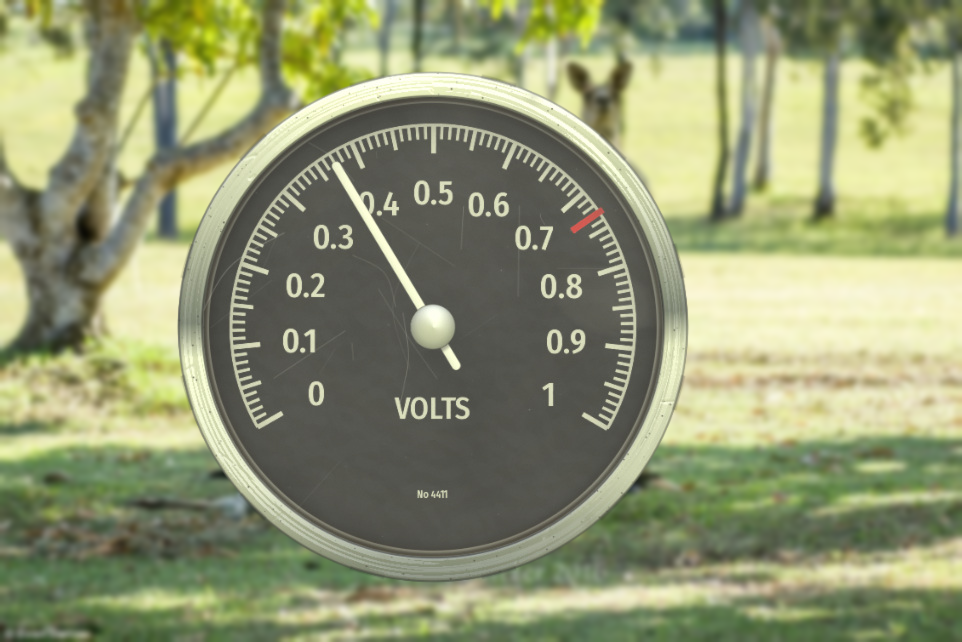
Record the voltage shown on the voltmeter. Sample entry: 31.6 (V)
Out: 0.37 (V)
